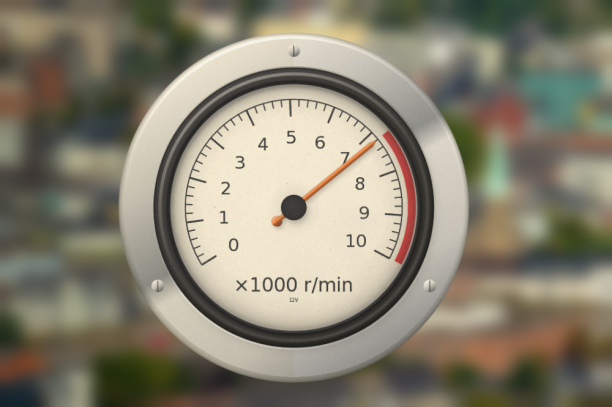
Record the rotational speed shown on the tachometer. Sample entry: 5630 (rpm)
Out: 7200 (rpm)
